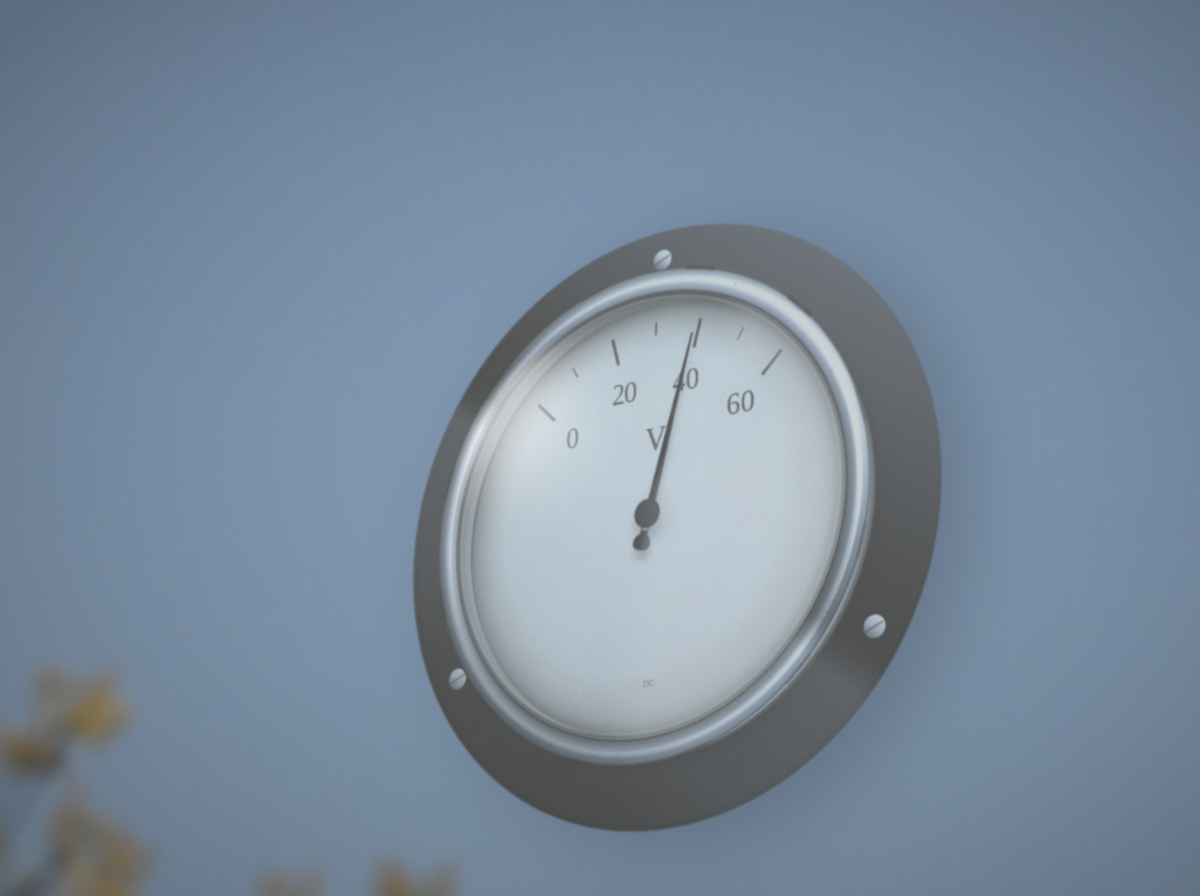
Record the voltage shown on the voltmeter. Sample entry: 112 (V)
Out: 40 (V)
